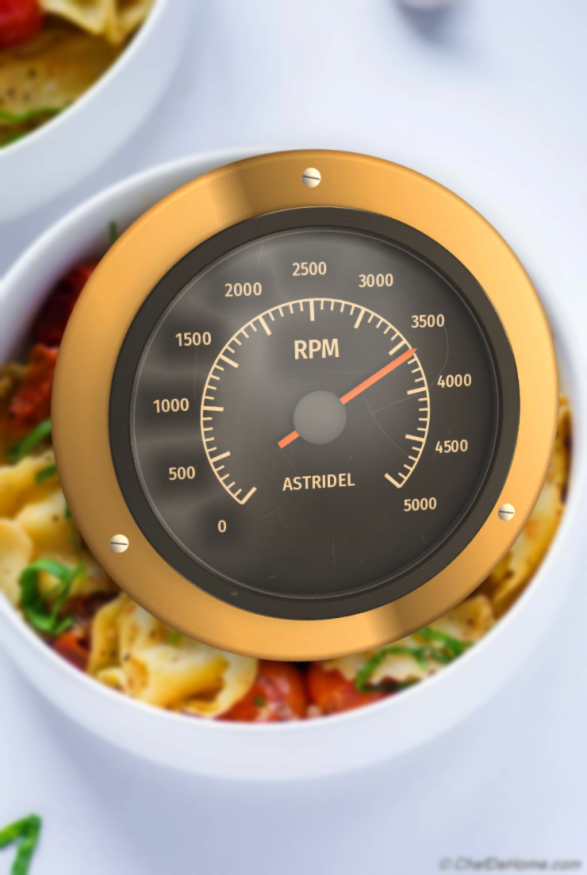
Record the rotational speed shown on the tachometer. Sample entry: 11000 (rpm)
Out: 3600 (rpm)
